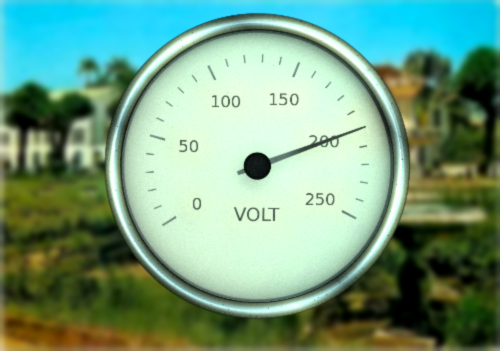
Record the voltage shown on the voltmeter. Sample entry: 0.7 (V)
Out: 200 (V)
